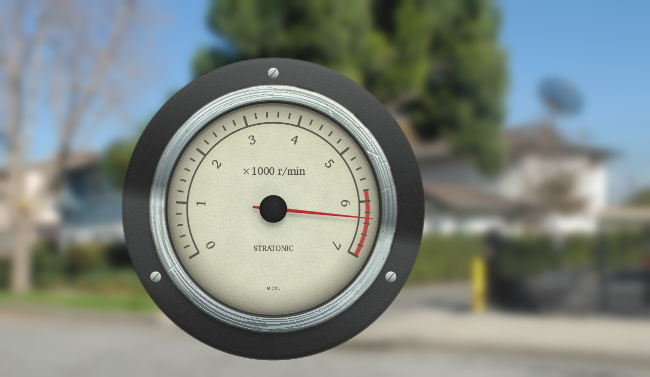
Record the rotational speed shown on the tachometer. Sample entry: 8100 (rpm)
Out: 6300 (rpm)
